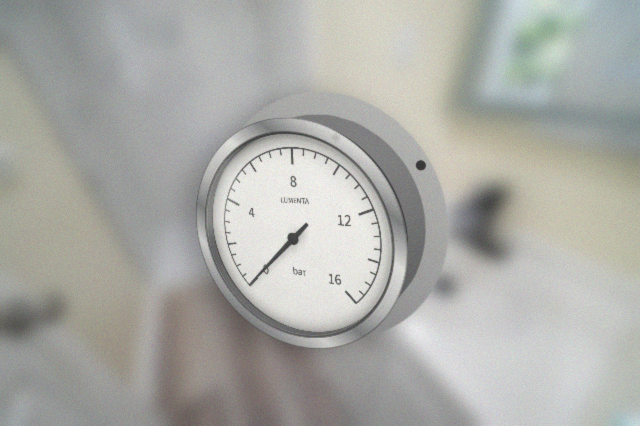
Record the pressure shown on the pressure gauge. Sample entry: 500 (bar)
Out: 0 (bar)
